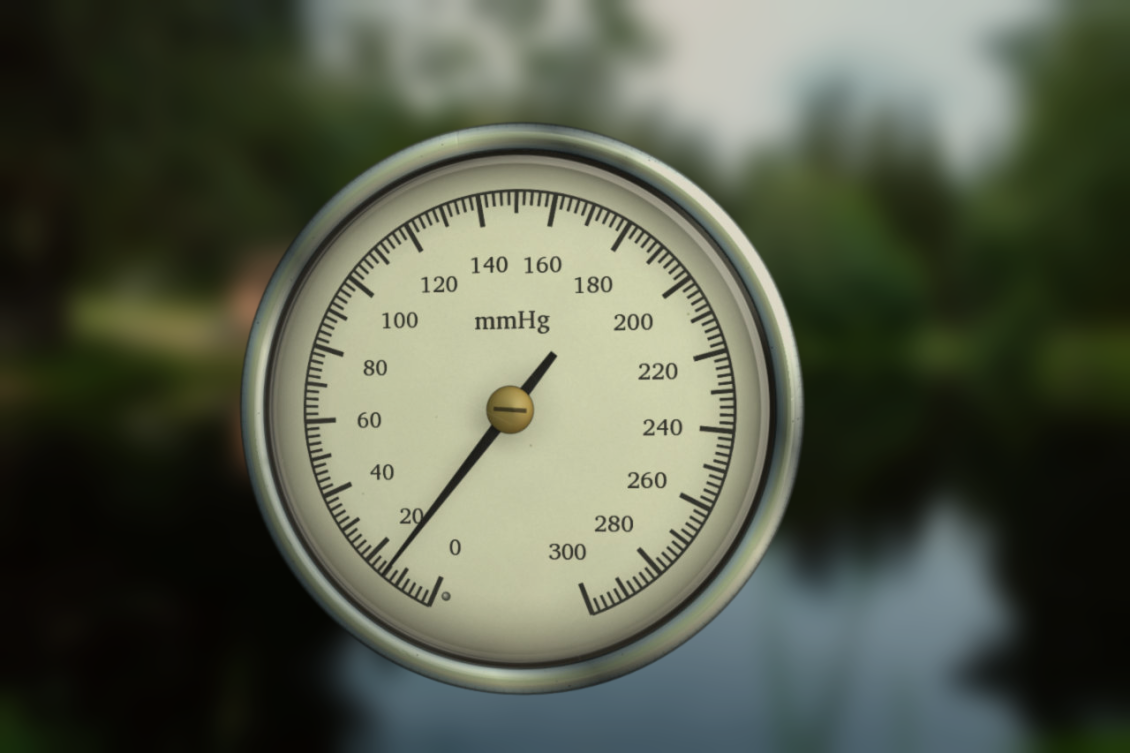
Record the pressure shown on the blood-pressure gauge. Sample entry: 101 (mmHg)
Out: 14 (mmHg)
